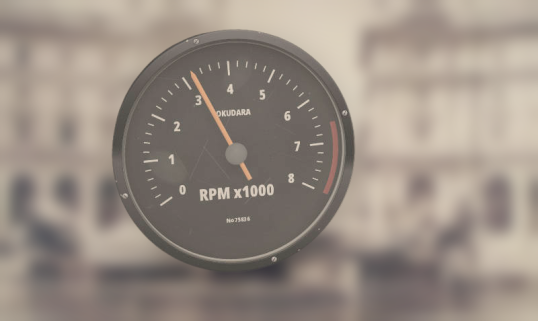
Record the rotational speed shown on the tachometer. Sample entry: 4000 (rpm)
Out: 3200 (rpm)
